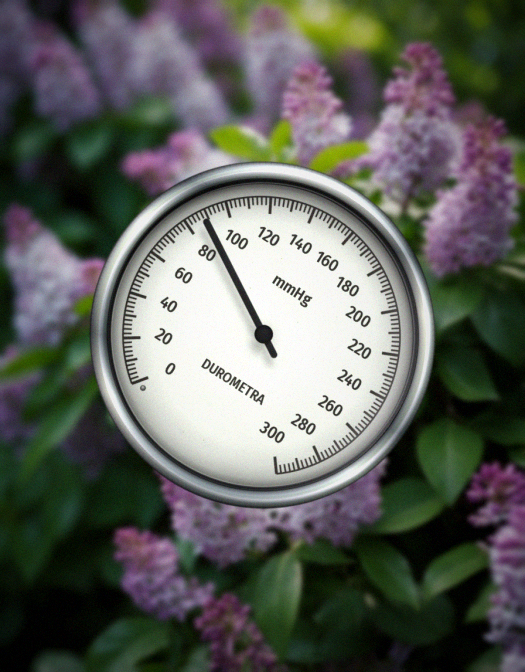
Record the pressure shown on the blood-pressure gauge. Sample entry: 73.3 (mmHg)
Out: 88 (mmHg)
